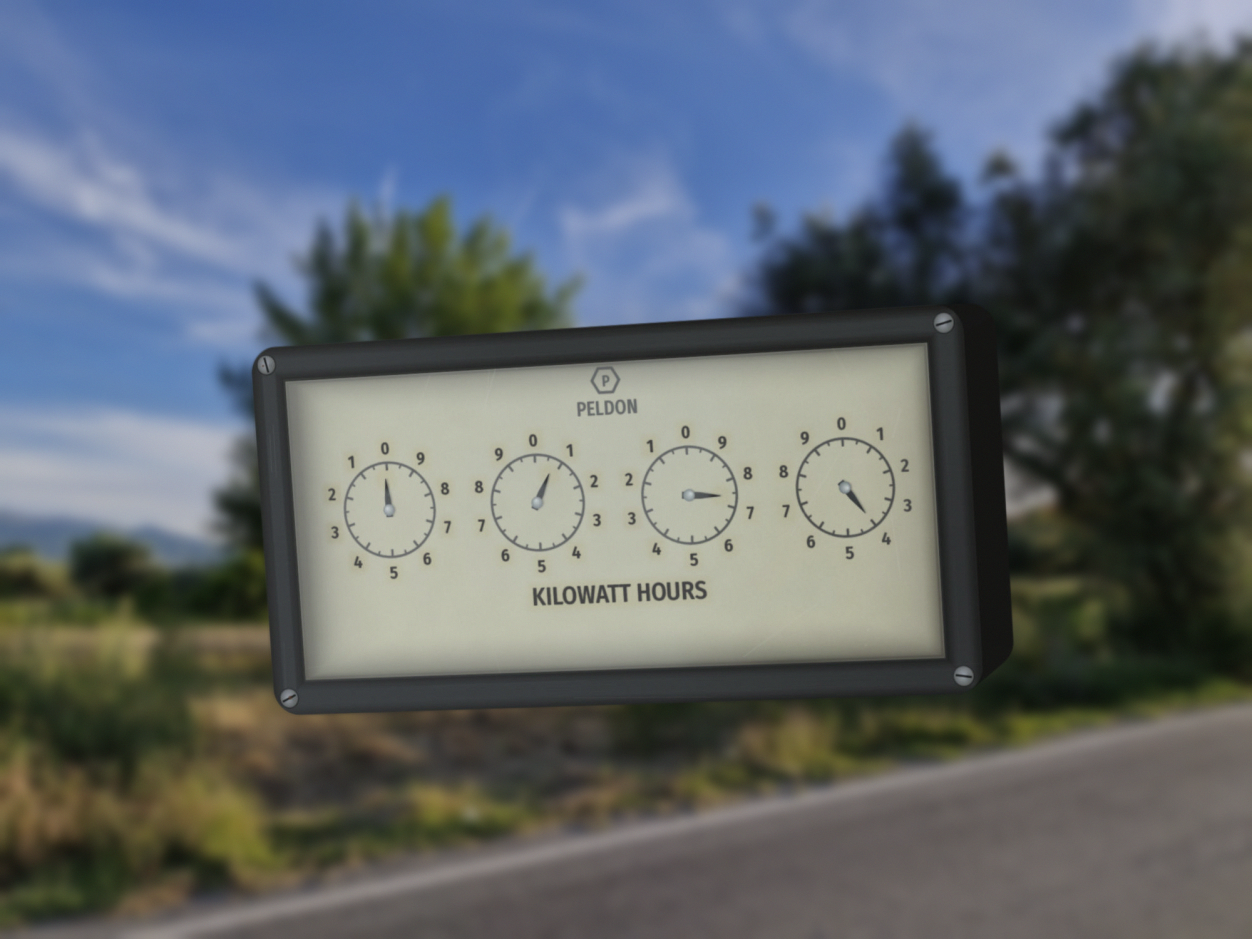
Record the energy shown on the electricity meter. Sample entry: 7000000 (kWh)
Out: 74 (kWh)
